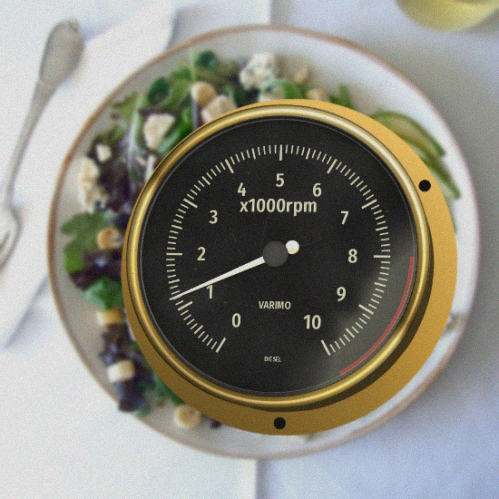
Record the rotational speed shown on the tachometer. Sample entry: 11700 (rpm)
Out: 1200 (rpm)
